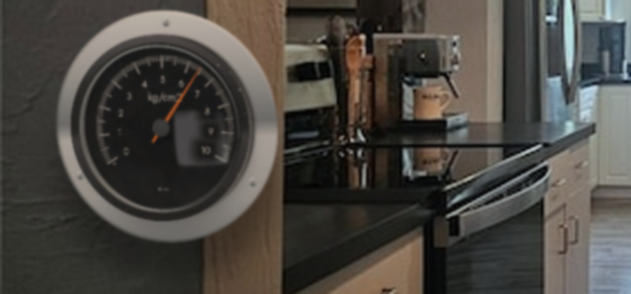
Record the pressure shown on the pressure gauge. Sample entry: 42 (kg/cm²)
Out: 6.5 (kg/cm²)
